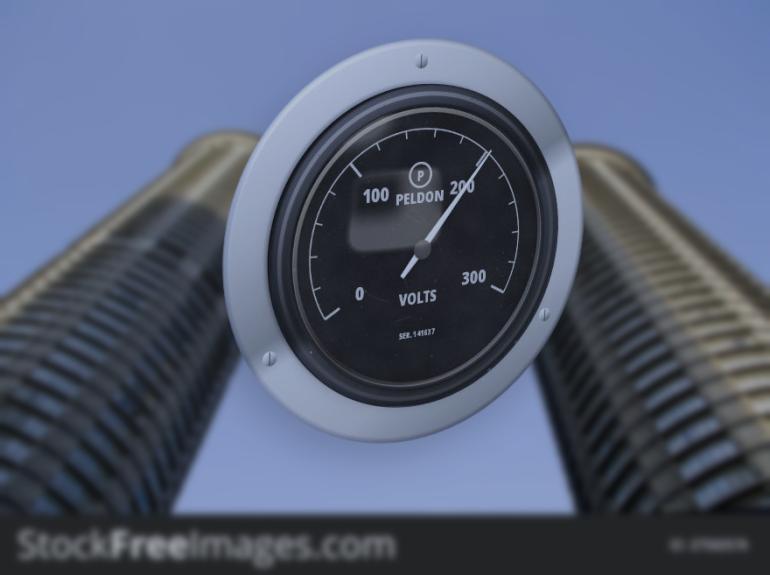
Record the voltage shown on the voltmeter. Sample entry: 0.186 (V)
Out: 200 (V)
